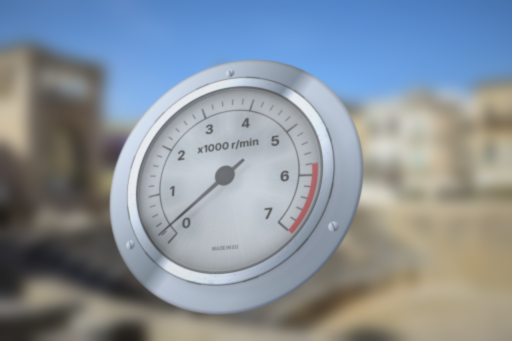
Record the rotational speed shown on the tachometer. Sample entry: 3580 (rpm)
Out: 200 (rpm)
